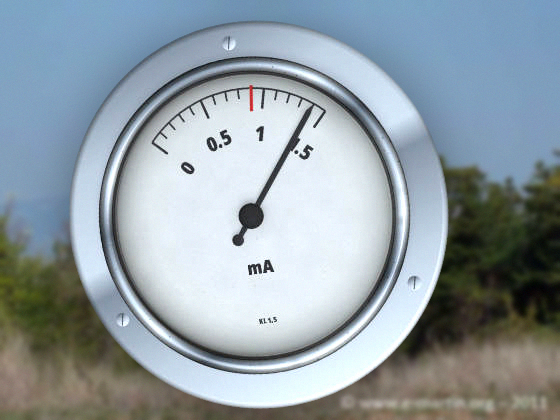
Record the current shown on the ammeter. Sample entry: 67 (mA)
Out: 1.4 (mA)
